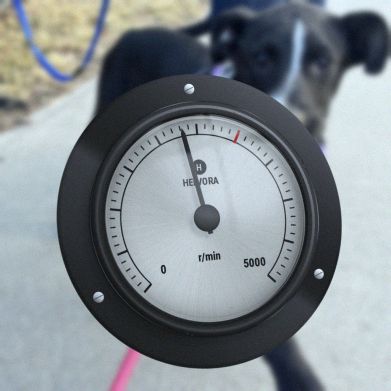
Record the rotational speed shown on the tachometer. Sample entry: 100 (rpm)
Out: 2300 (rpm)
